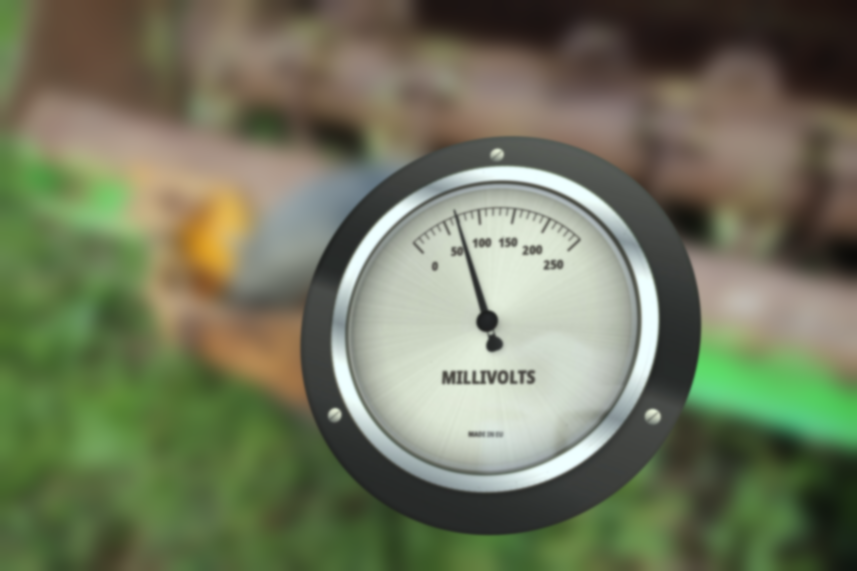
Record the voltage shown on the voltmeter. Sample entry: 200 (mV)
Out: 70 (mV)
